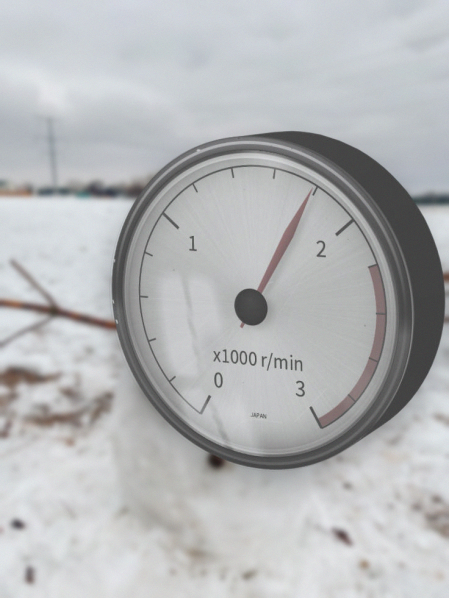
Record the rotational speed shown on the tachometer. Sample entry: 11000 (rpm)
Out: 1800 (rpm)
